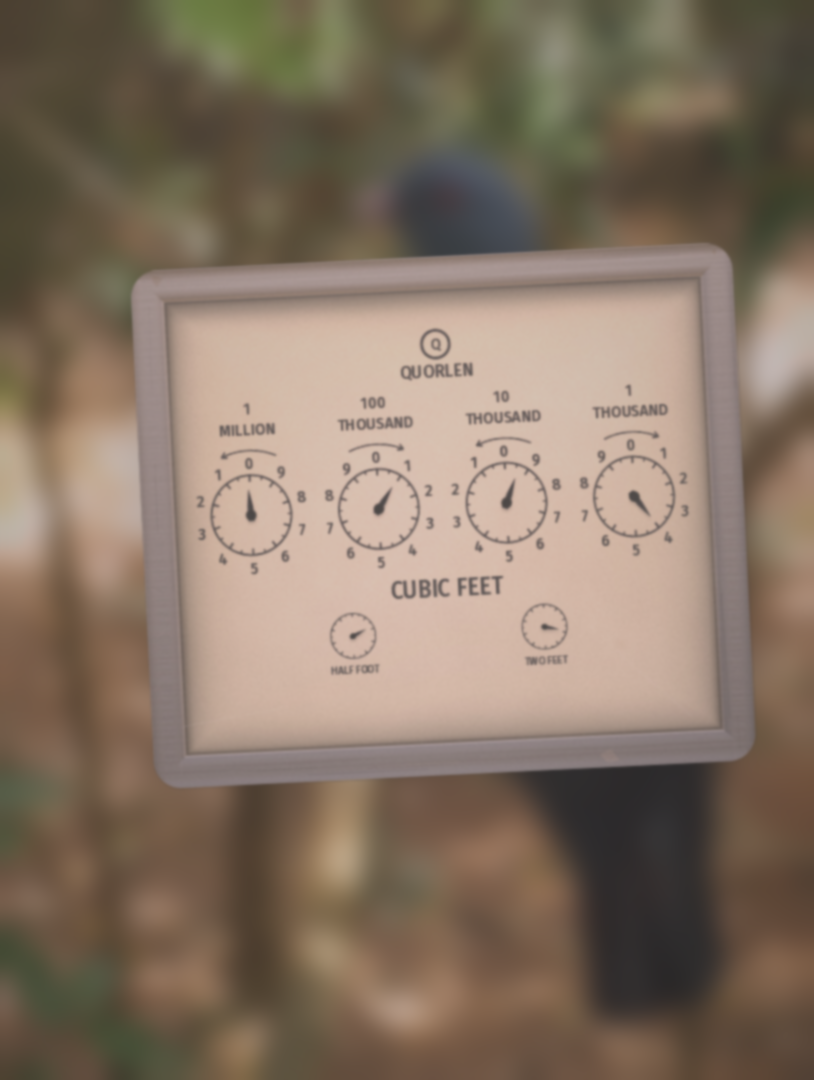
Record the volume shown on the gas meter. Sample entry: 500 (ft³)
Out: 9400 (ft³)
